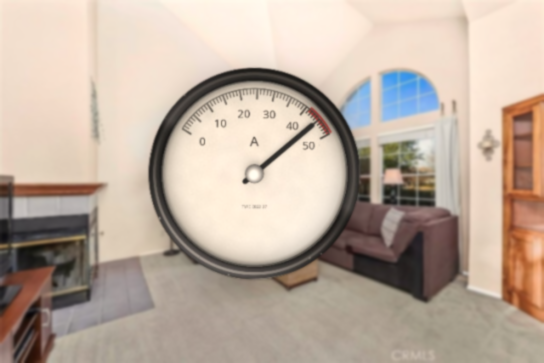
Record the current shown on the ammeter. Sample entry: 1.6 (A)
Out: 45 (A)
